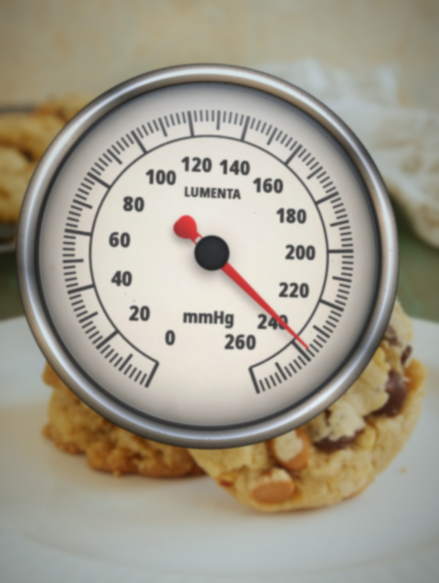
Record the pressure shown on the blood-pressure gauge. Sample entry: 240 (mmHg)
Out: 238 (mmHg)
